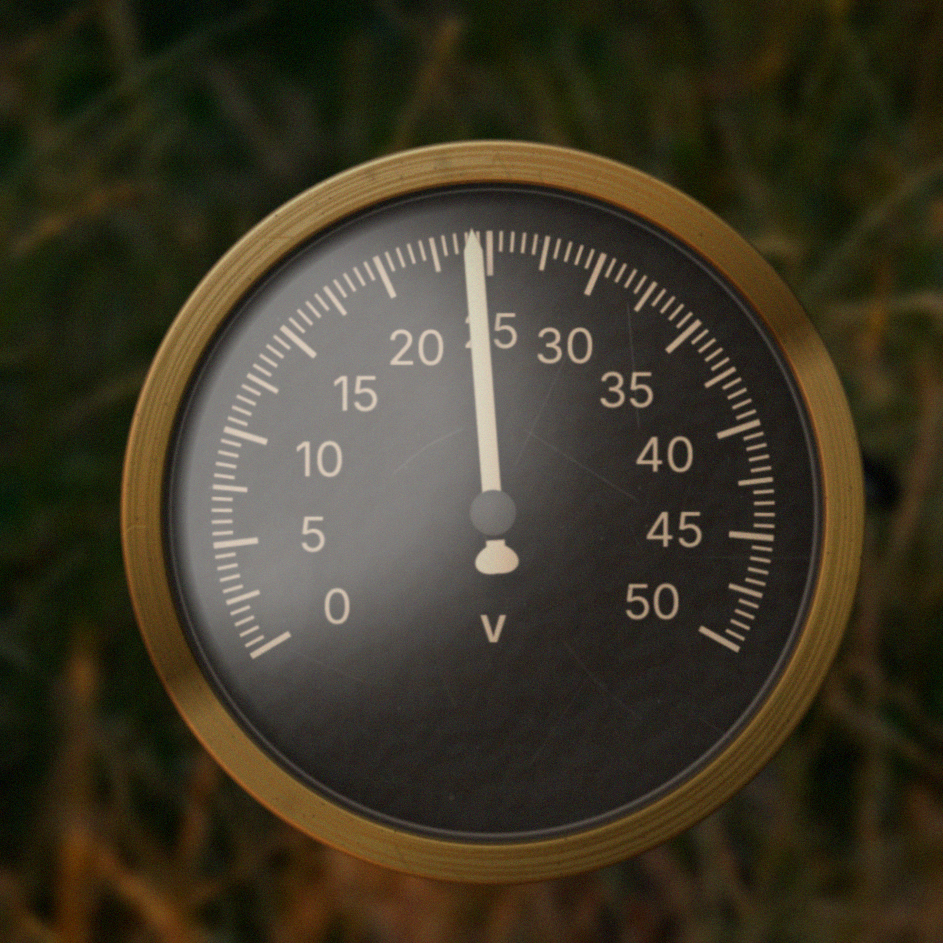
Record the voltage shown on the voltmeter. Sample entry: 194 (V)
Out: 24.25 (V)
